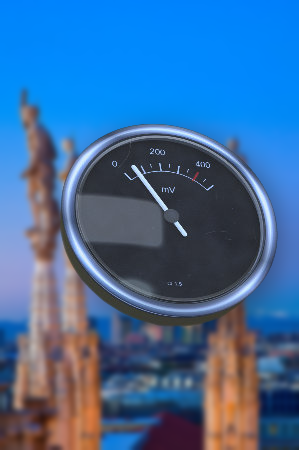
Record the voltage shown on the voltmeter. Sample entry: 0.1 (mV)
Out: 50 (mV)
